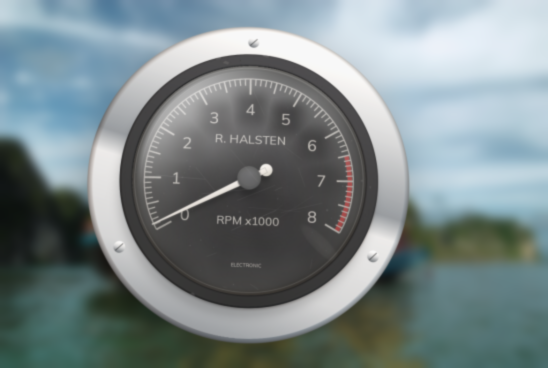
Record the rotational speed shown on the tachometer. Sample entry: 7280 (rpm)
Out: 100 (rpm)
